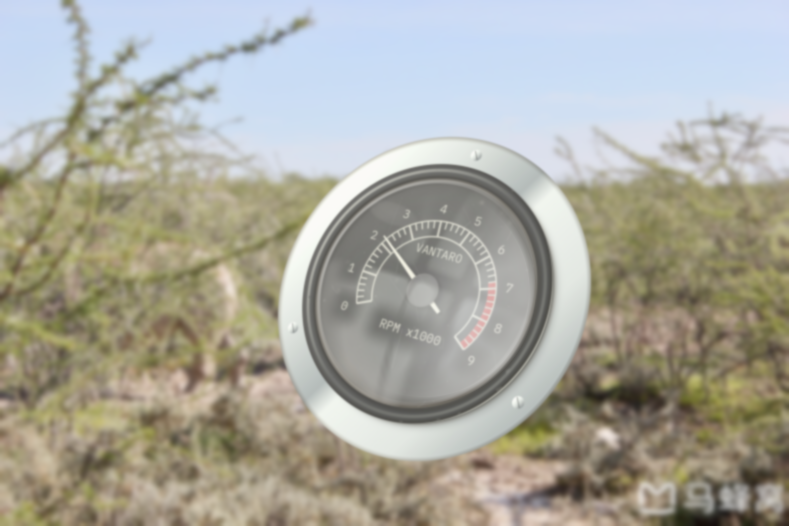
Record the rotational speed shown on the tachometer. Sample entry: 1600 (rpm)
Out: 2200 (rpm)
